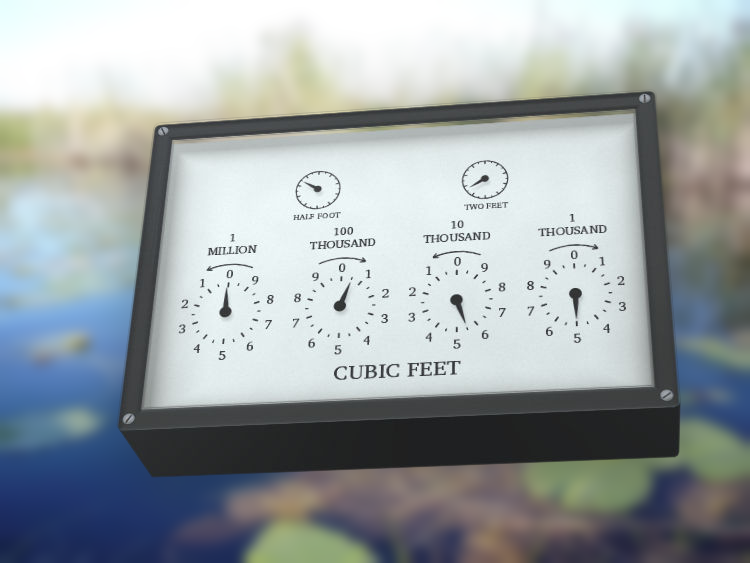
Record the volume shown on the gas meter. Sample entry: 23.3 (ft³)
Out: 5500 (ft³)
